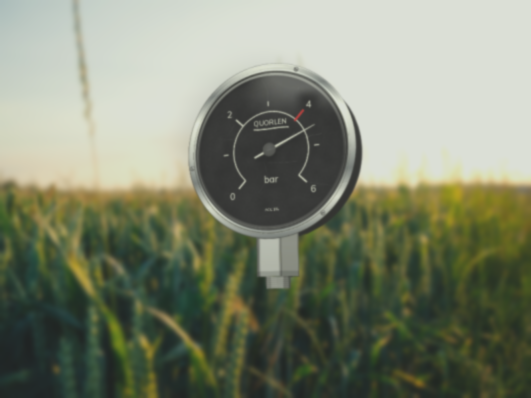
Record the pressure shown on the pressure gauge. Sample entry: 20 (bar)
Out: 4.5 (bar)
